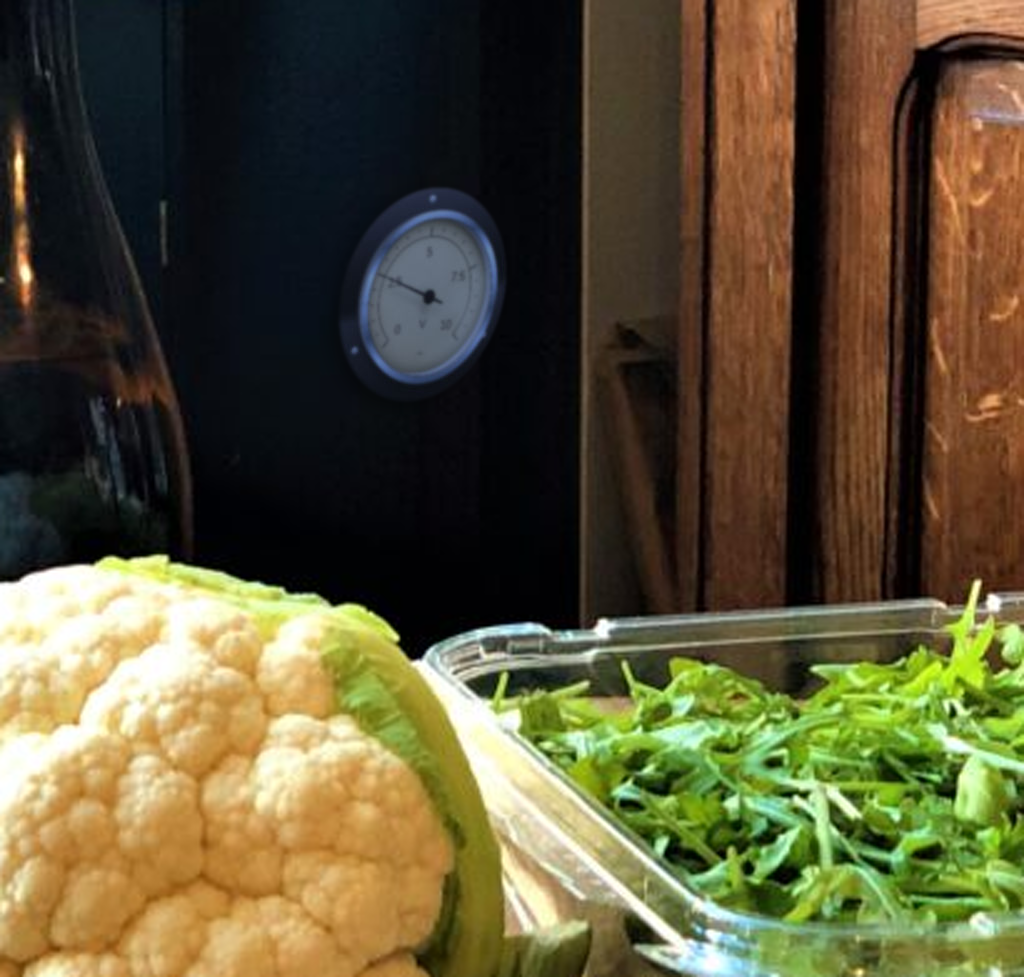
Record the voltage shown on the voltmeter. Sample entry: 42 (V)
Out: 2.5 (V)
